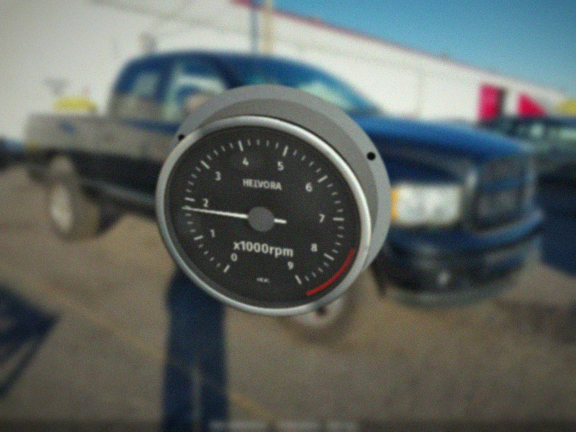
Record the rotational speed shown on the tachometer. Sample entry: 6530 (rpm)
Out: 1800 (rpm)
